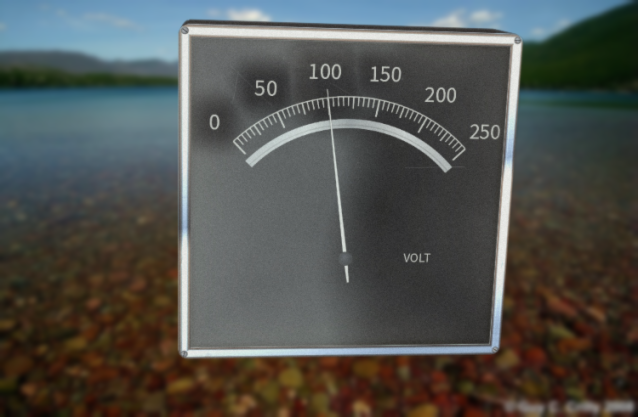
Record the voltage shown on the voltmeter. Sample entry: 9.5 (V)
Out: 100 (V)
